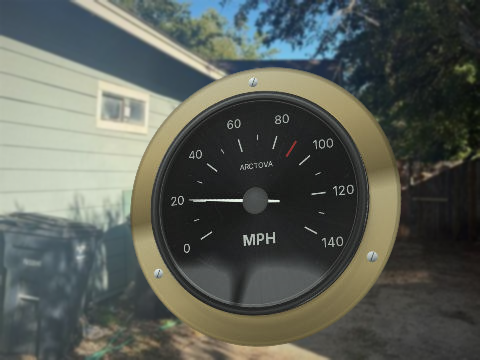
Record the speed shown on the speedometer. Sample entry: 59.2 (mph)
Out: 20 (mph)
